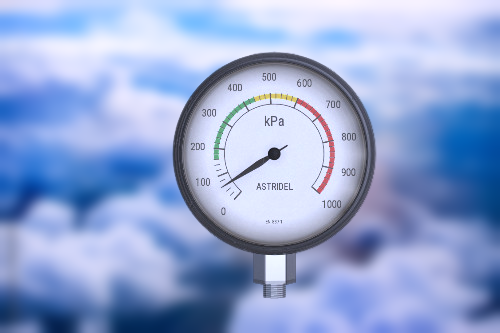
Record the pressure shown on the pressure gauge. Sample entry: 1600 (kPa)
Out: 60 (kPa)
